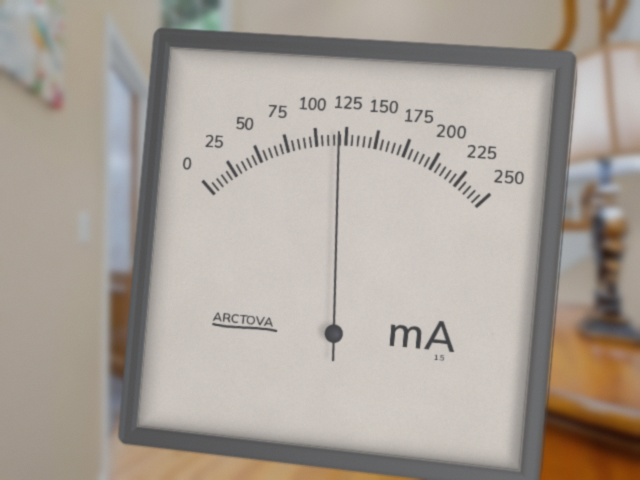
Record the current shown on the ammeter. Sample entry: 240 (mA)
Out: 120 (mA)
